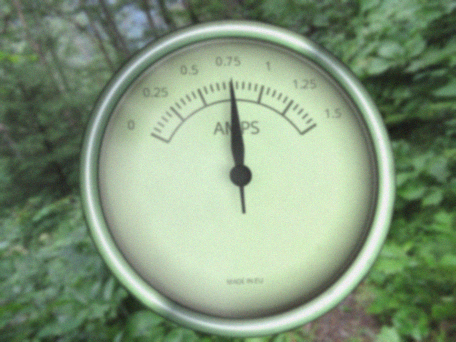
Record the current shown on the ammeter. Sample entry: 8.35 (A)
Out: 0.75 (A)
